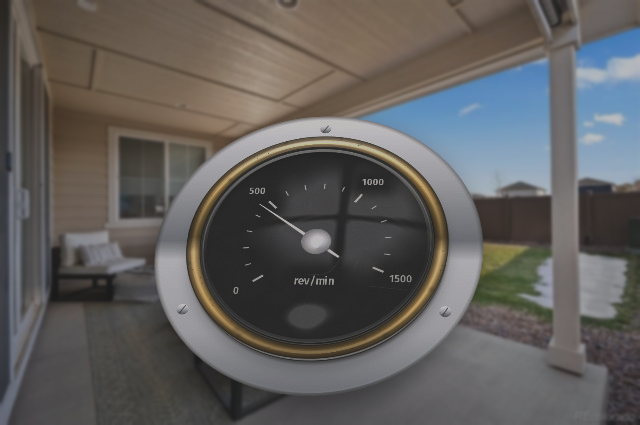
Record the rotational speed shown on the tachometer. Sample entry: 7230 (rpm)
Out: 450 (rpm)
